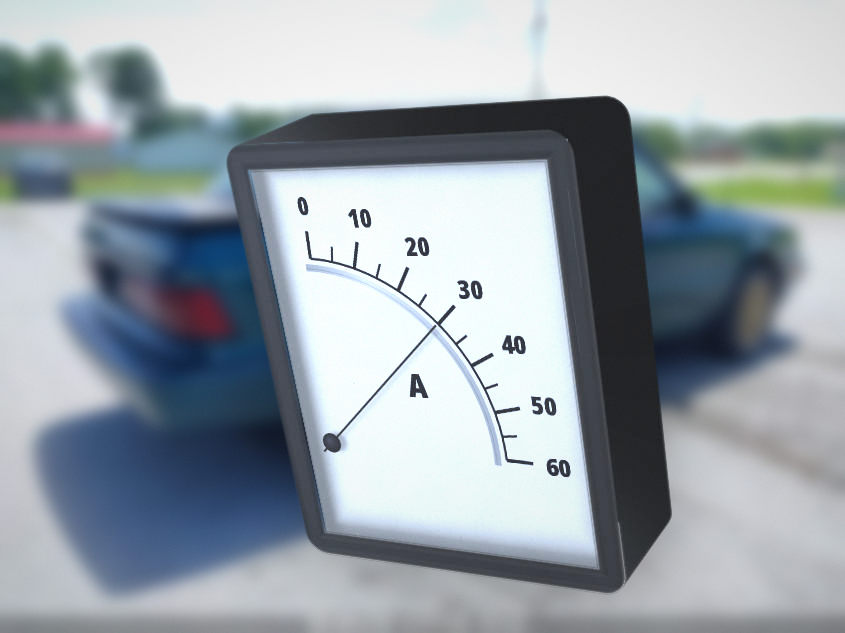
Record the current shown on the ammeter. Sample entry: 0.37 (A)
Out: 30 (A)
